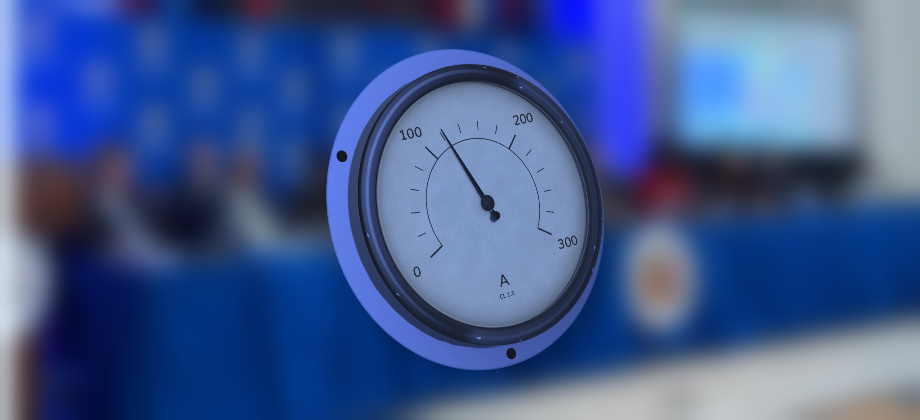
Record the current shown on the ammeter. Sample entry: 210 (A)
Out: 120 (A)
